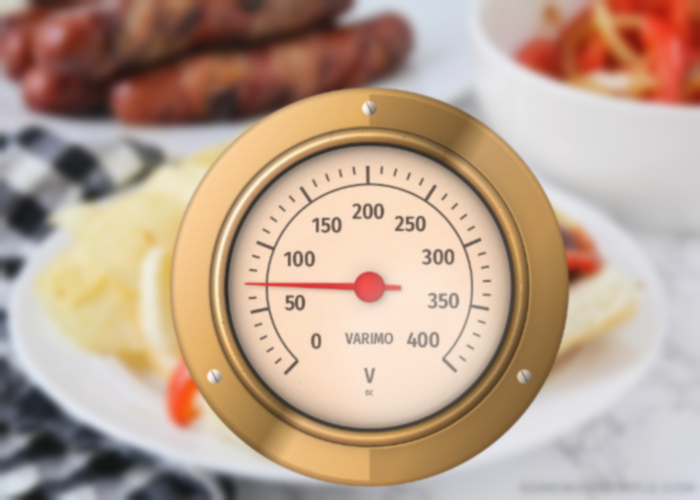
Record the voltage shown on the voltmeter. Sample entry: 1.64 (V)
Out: 70 (V)
